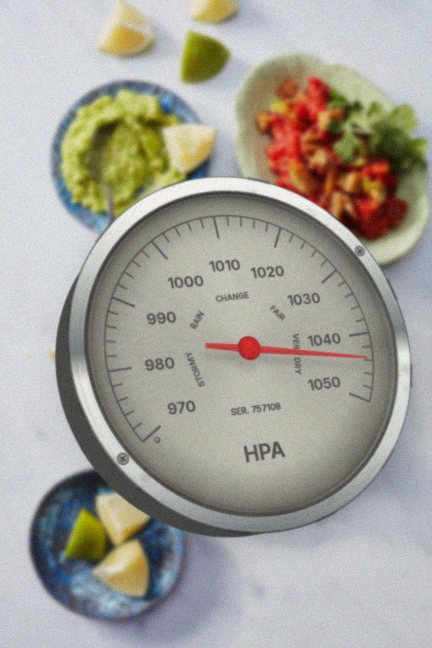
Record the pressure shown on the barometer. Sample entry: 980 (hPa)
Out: 1044 (hPa)
